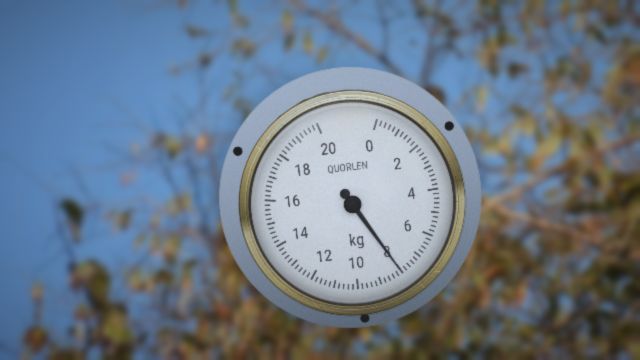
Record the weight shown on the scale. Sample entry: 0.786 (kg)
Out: 8 (kg)
